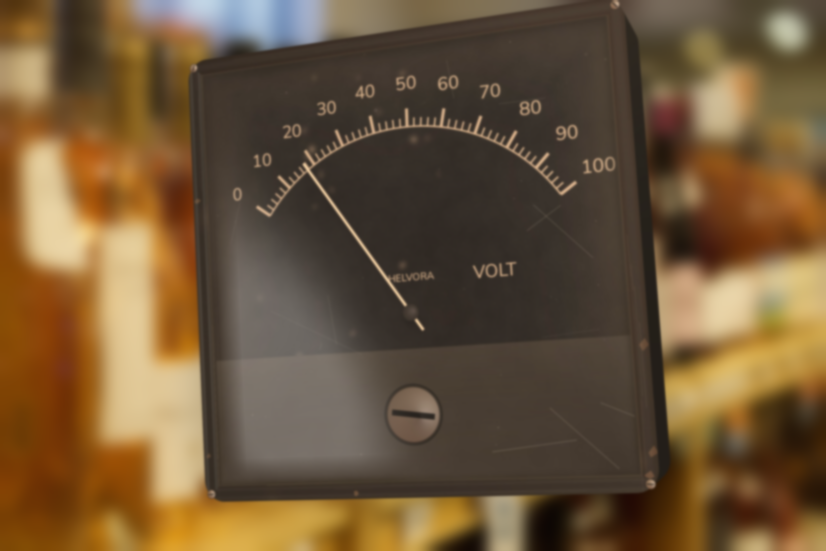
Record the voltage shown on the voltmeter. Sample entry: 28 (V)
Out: 18 (V)
